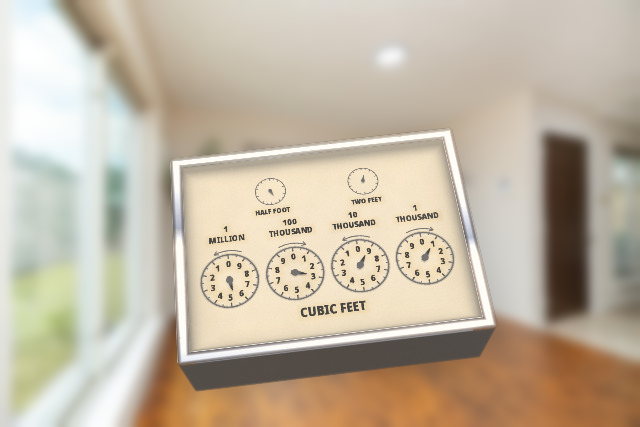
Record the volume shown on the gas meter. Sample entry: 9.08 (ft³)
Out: 529100 (ft³)
